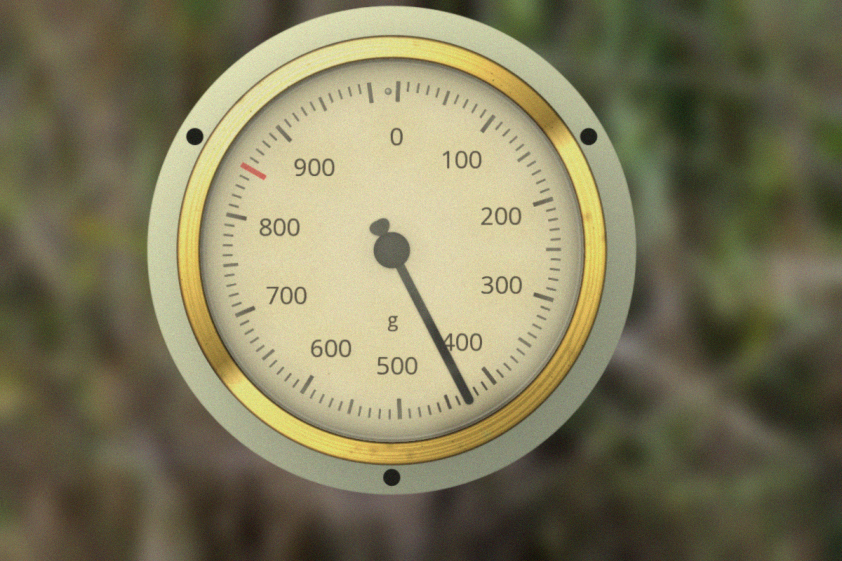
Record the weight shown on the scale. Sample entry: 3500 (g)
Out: 430 (g)
